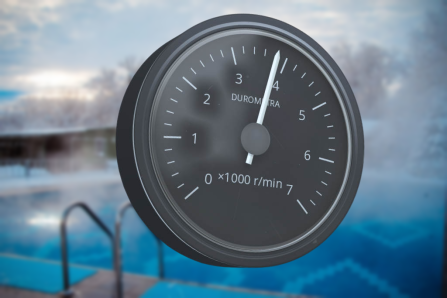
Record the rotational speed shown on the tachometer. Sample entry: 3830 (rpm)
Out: 3800 (rpm)
